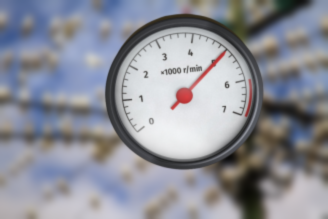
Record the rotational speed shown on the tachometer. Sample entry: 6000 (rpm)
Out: 5000 (rpm)
